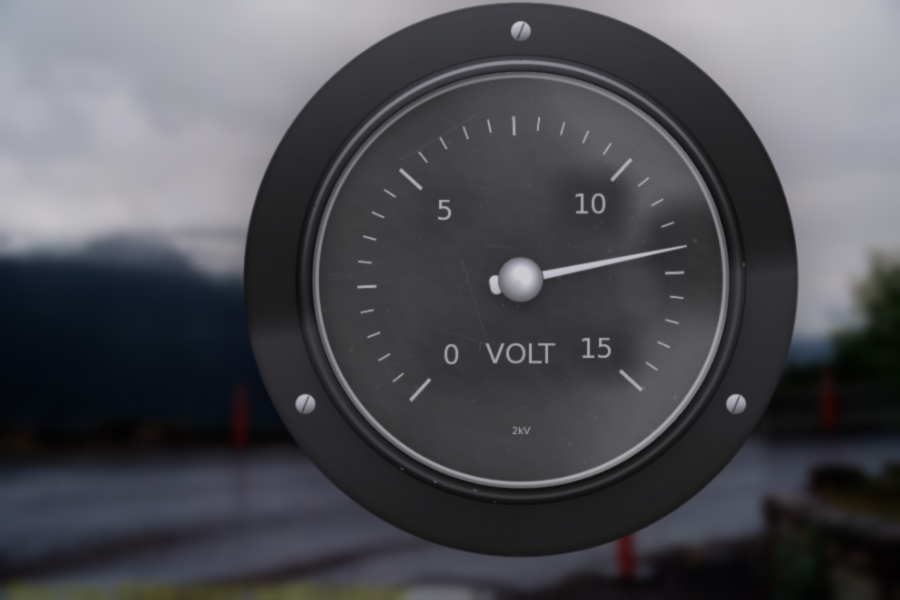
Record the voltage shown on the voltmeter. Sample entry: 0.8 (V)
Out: 12 (V)
